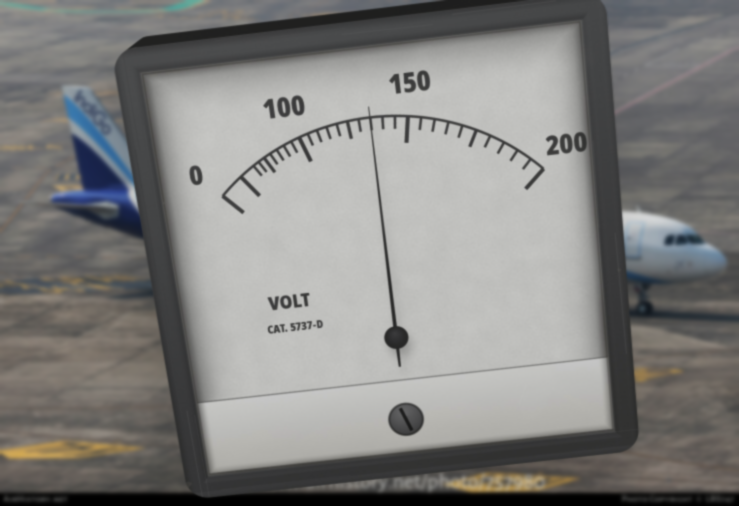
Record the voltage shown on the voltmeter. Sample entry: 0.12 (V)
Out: 135 (V)
